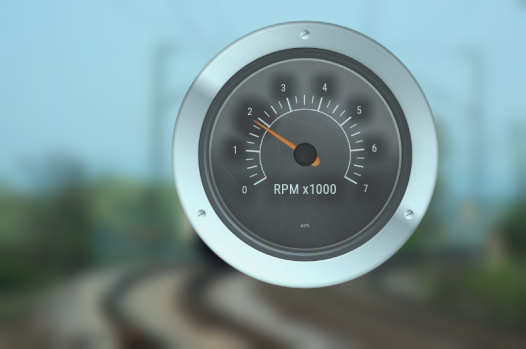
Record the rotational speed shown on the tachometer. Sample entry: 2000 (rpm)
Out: 1875 (rpm)
